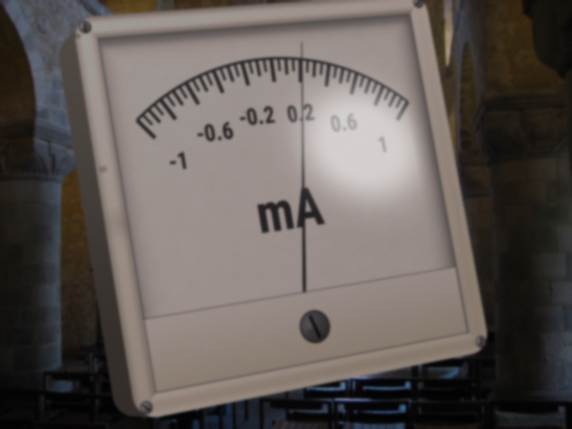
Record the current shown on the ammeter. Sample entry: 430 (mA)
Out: 0.2 (mA)
